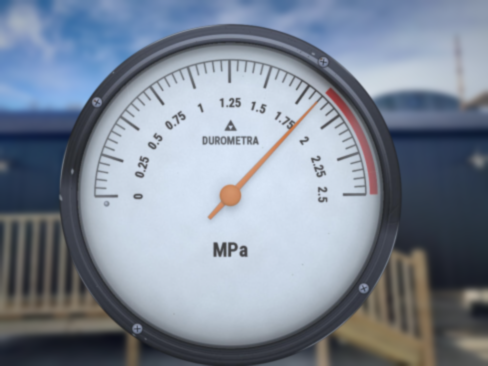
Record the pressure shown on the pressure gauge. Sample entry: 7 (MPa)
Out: 1.85 (MPa)
